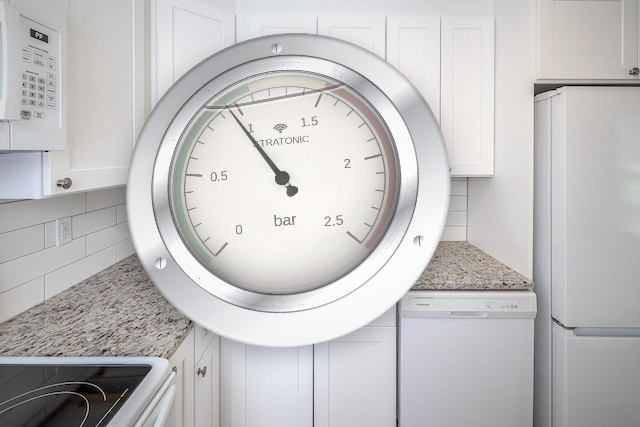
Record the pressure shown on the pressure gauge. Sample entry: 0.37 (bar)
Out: 0.95 (bar)
